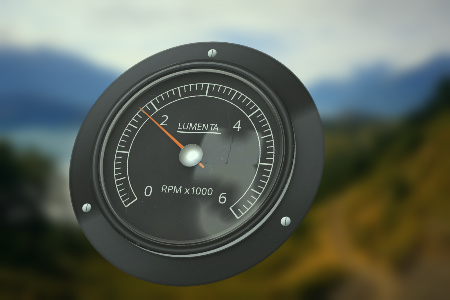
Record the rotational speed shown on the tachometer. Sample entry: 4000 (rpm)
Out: 1800 (rpm)
